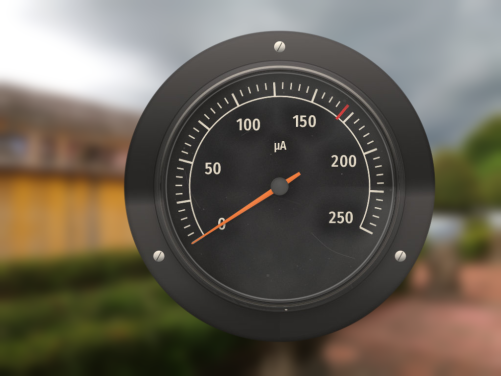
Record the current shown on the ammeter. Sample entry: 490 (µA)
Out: 0 (µA)
